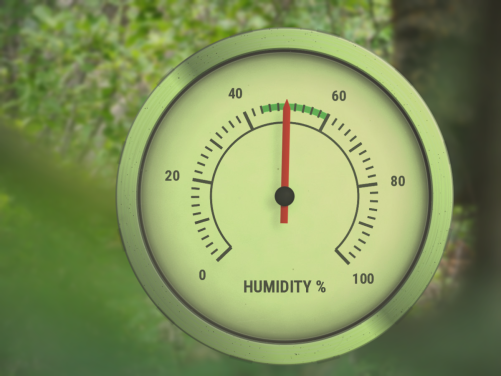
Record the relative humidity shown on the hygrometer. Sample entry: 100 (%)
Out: 50 (%)
